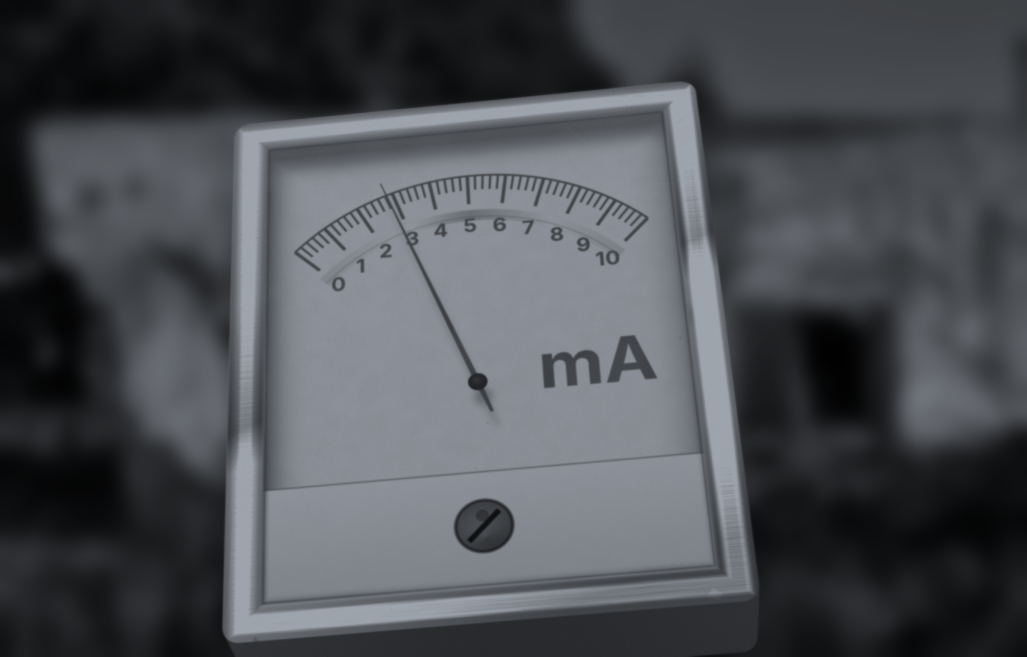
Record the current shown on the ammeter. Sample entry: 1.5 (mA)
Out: 2.8 (mA)
